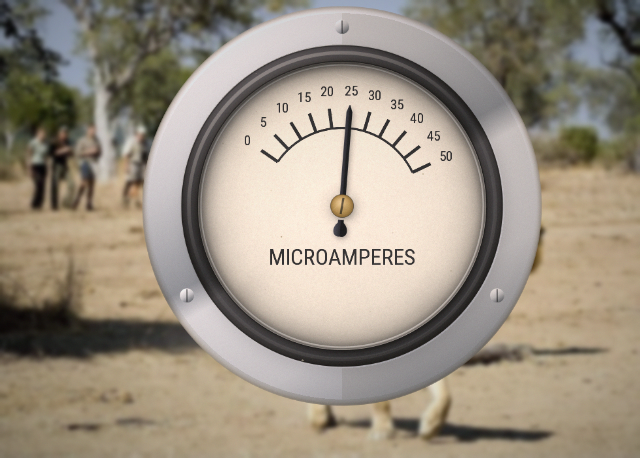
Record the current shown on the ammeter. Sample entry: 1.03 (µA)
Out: 25 (µA)
